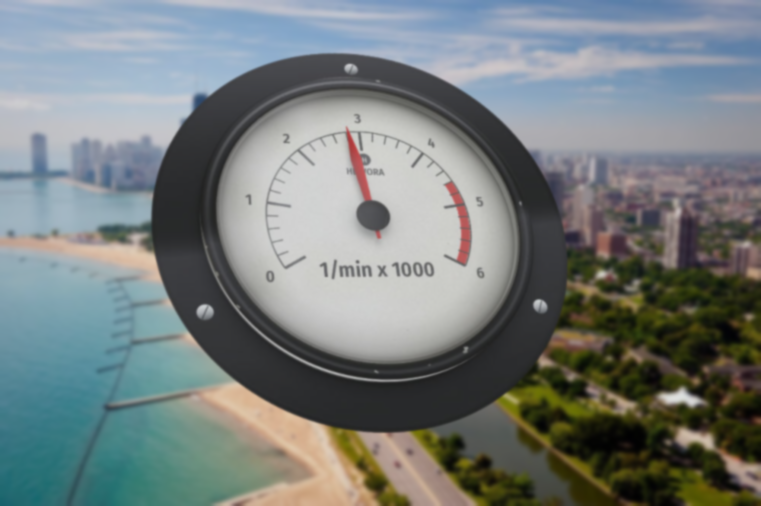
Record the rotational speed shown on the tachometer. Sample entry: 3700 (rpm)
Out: 2800 (rpm)
